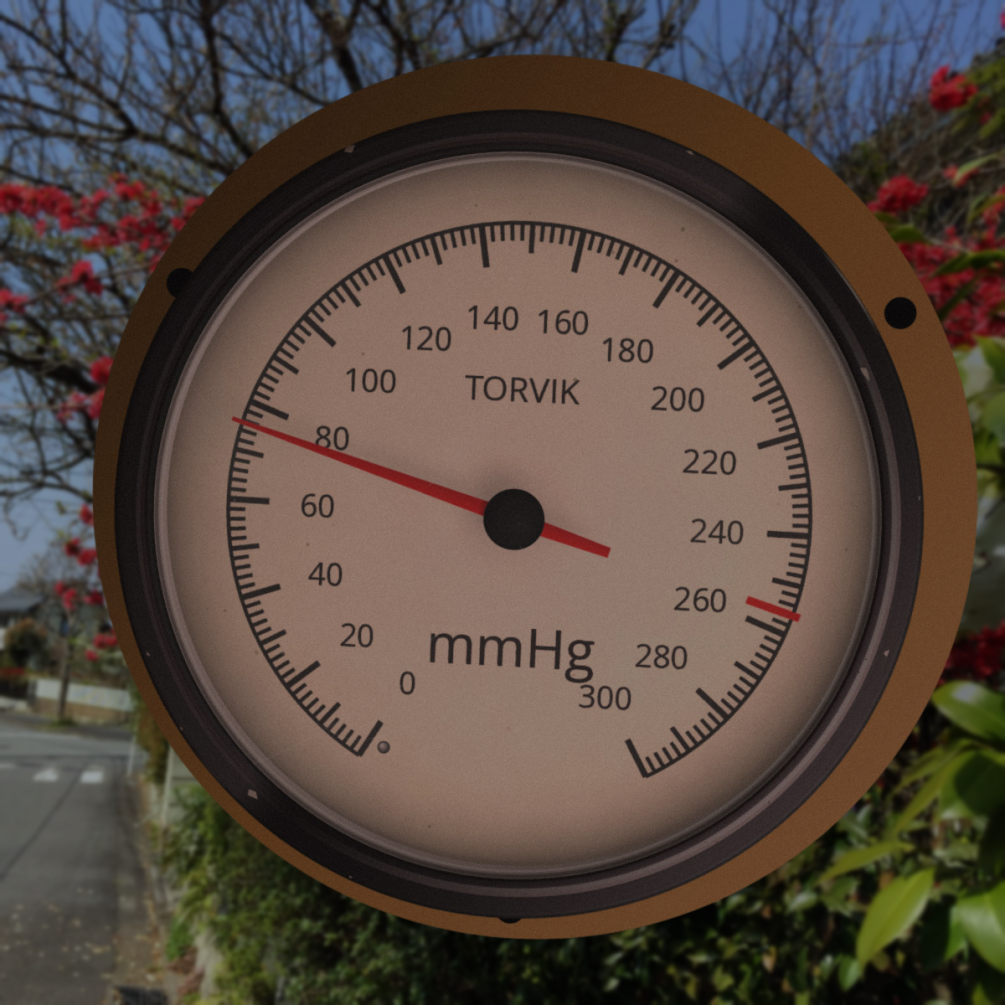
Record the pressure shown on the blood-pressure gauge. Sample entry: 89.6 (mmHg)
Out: 76 (mmHg)
